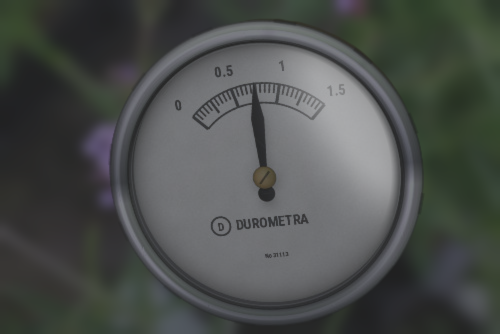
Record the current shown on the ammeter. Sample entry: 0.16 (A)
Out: 0.75 (A)
